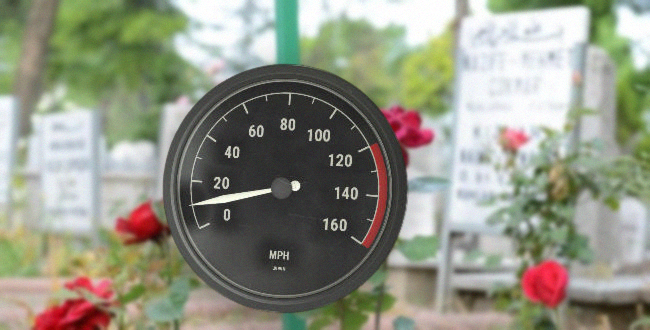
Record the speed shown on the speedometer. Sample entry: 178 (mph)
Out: 10 (mph)
